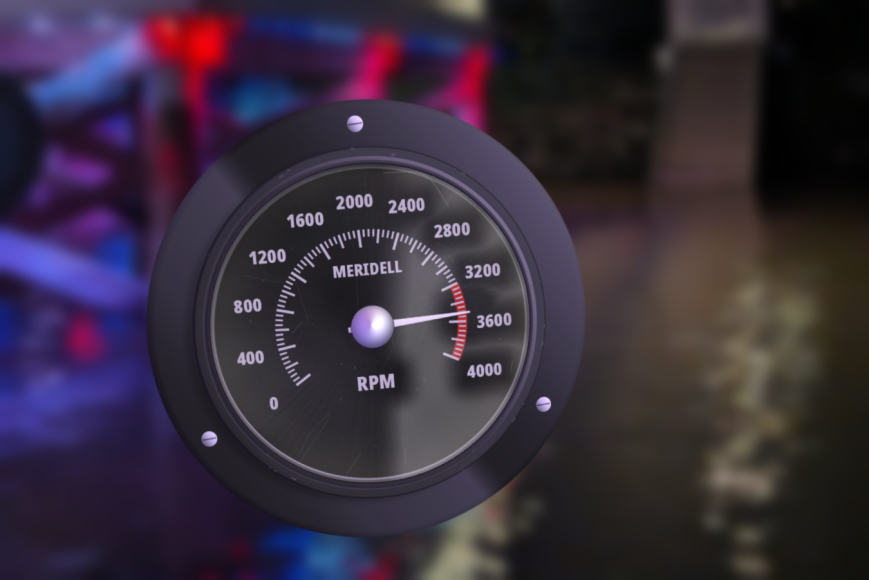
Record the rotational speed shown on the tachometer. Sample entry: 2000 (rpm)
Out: 3500 (rpm)
